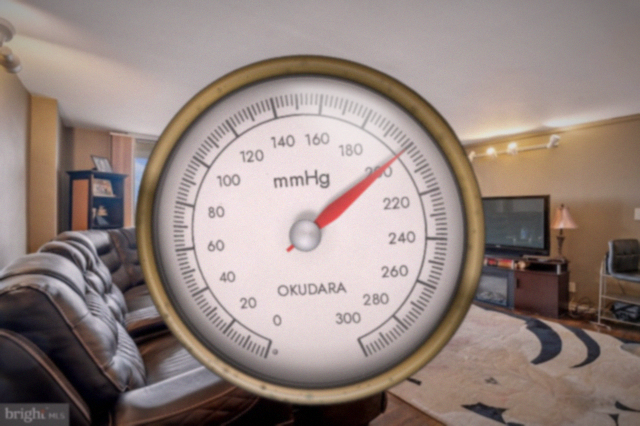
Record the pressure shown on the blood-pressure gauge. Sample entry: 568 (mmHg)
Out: 200 (mmHg)
